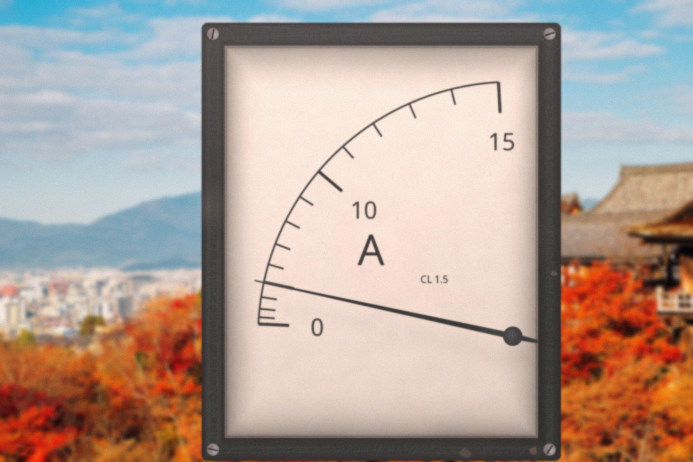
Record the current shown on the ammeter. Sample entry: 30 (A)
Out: 5 (A)
